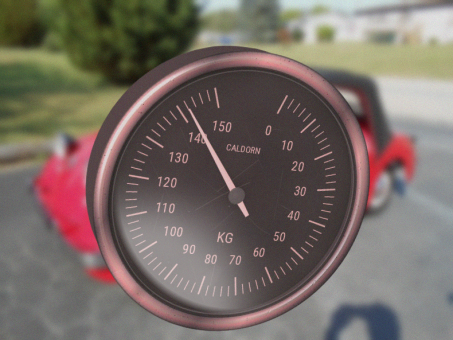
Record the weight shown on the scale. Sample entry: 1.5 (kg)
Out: 142 (kg)
